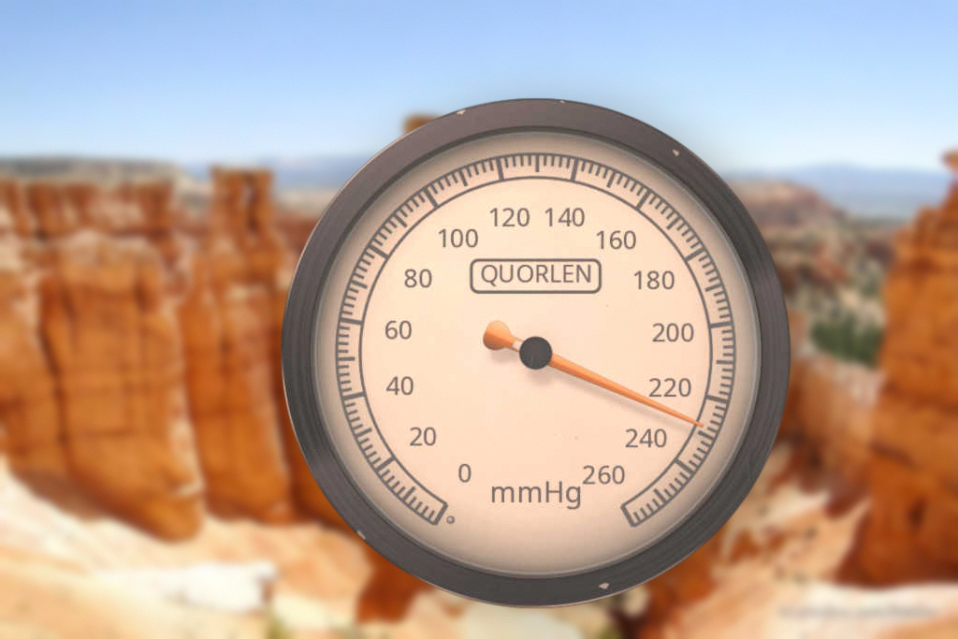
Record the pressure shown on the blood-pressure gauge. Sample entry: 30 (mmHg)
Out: 228 (mmHg)
